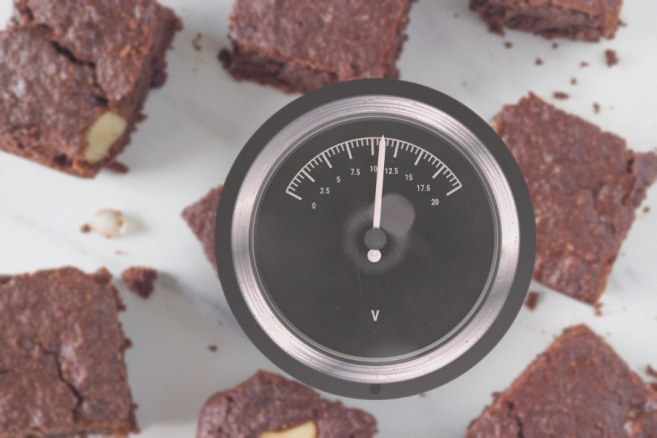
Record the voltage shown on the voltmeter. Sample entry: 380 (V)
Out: 11 (V)
